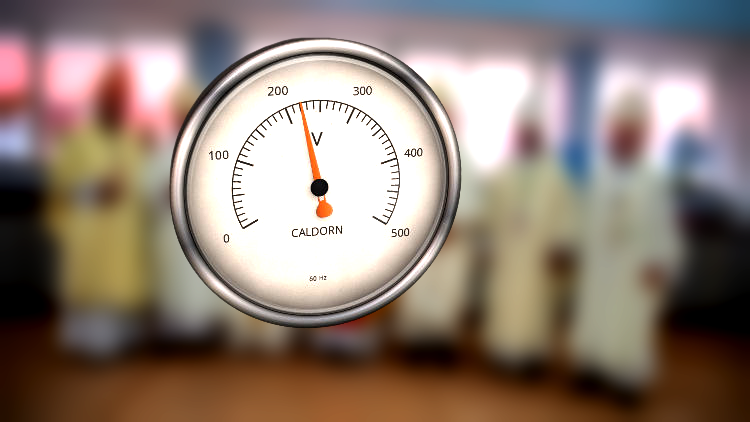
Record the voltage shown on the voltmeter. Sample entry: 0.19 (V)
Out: 220 (V)
